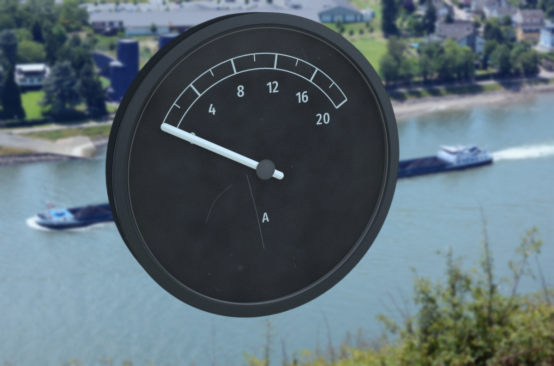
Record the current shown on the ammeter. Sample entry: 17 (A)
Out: 0 (A)
